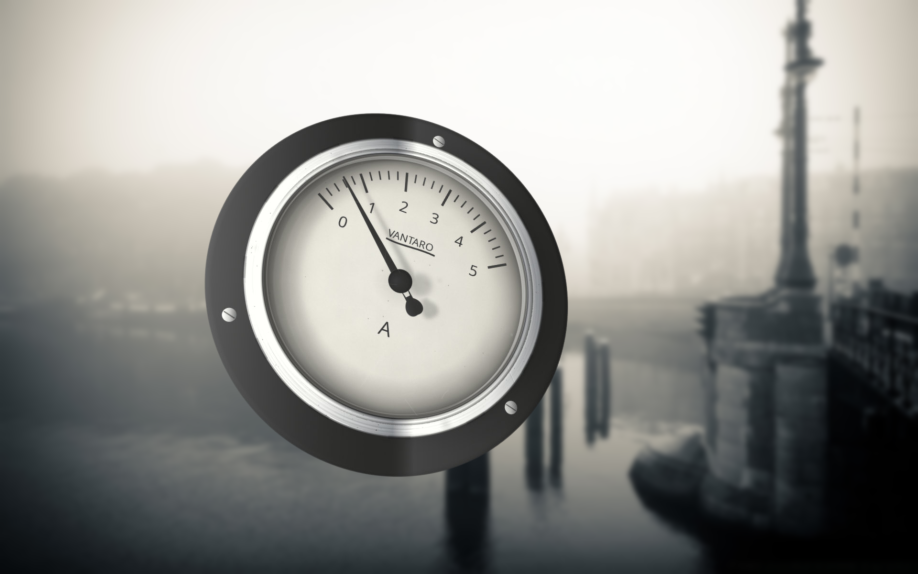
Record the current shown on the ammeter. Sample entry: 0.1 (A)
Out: 0.6 (A)
